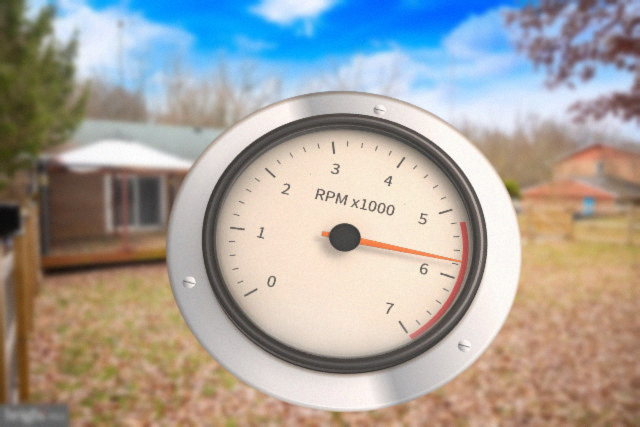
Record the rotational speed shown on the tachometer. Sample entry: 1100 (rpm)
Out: 5800 (rpm)
